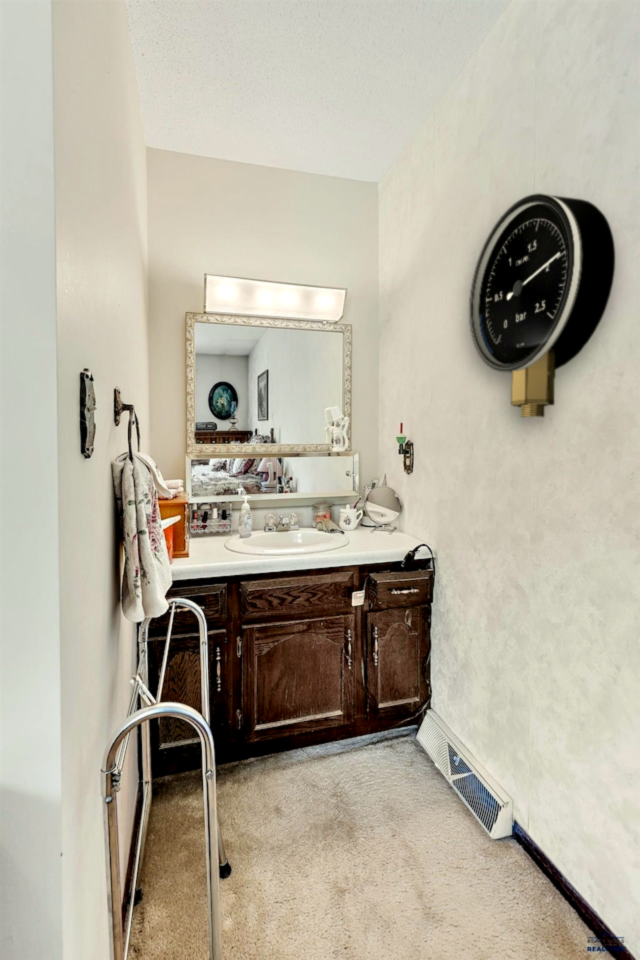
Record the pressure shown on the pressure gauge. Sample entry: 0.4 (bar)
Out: 2 (bar)
